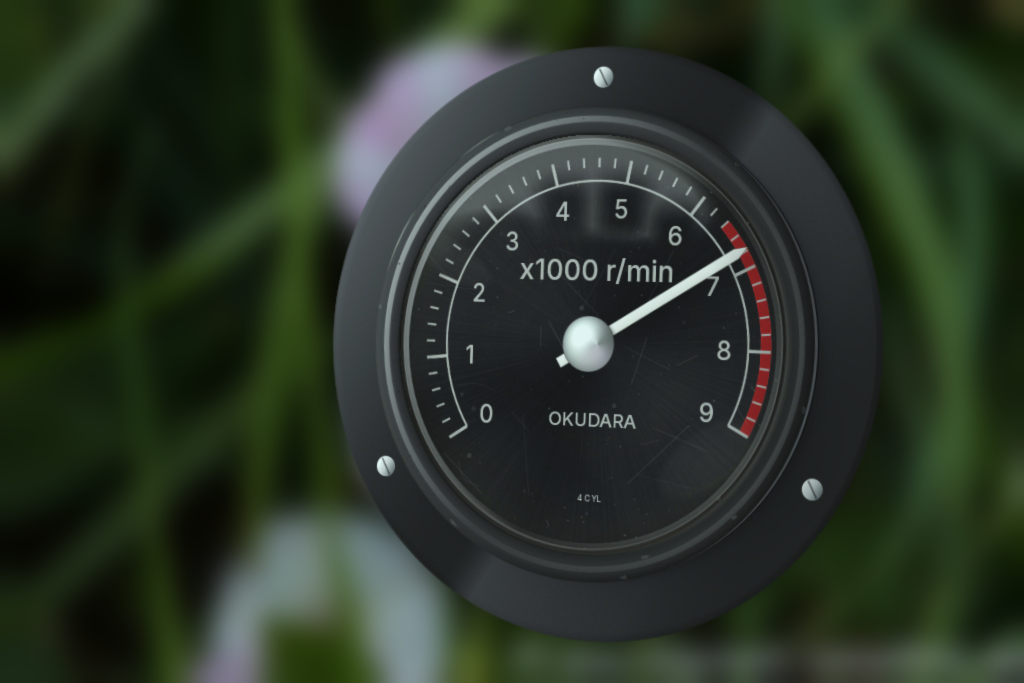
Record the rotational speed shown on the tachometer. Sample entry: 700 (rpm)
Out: 6800 (rpm)
